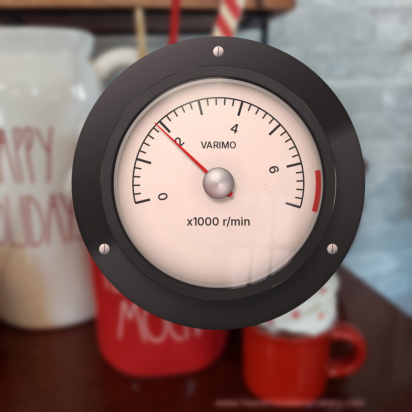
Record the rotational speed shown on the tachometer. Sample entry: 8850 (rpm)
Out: 1900 (rpm)
